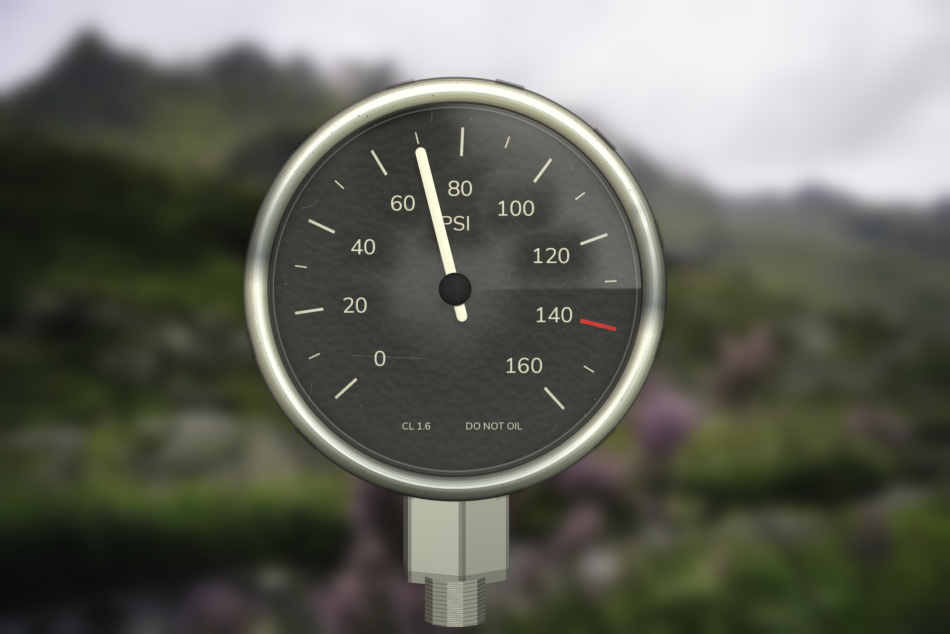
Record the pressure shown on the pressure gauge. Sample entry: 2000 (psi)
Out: 70 (psi)
